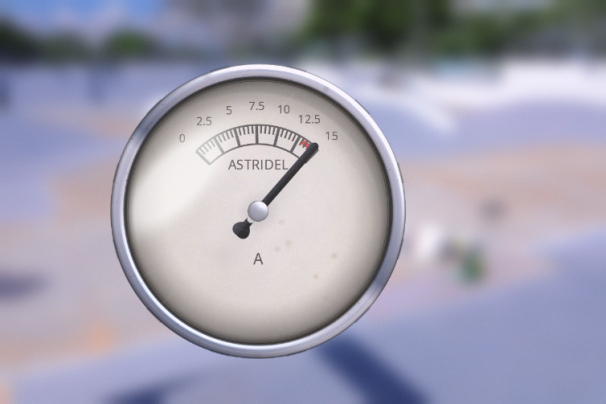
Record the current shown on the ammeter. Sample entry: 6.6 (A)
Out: 14.5 (A)
